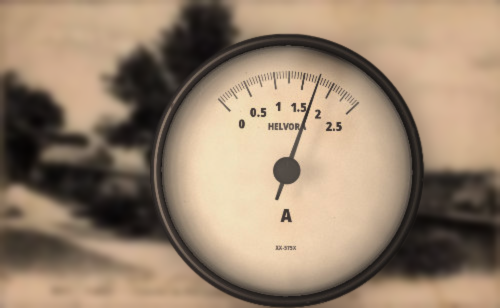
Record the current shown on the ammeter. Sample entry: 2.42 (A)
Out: 1.75 (A)
